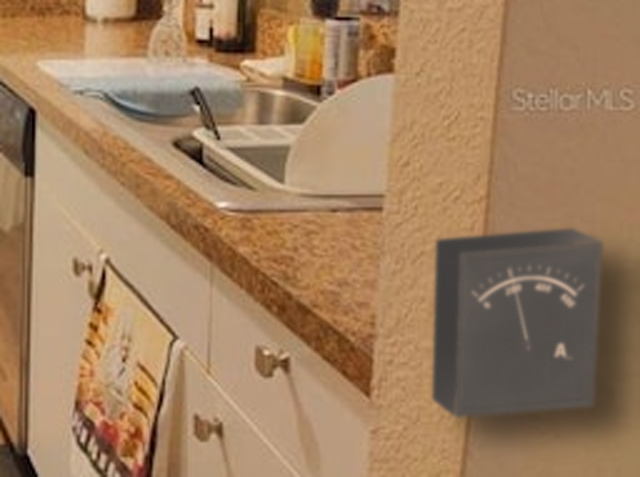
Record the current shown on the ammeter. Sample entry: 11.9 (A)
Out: 200 (A)
